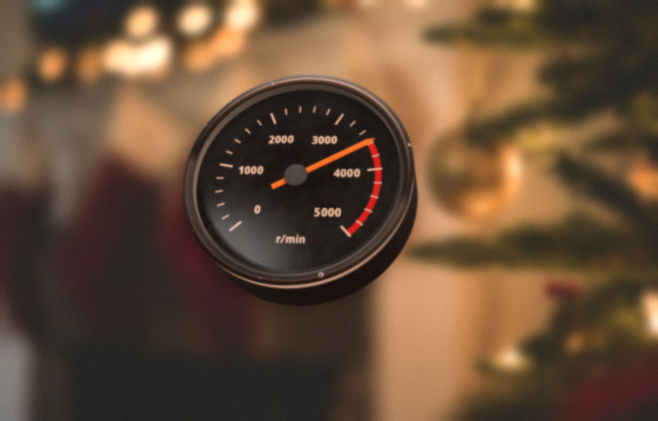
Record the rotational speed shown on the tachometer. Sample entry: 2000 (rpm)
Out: 3600 (rpm)
